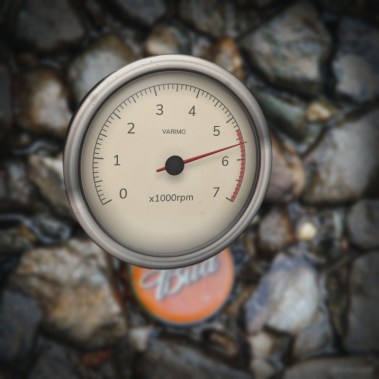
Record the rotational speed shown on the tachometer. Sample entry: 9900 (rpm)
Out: 5600 (rpm)
